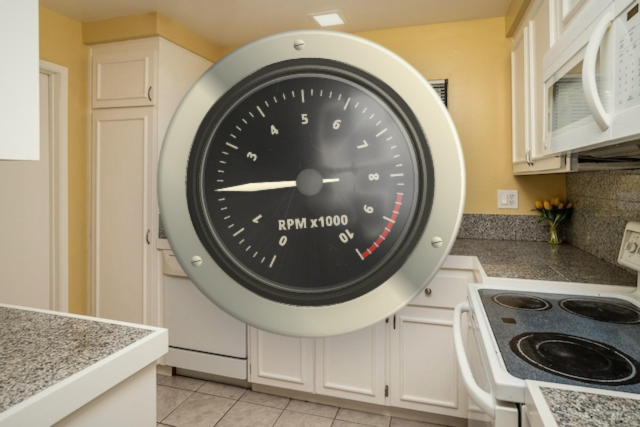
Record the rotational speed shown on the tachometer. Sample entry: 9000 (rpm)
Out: 2000 (rpm)
